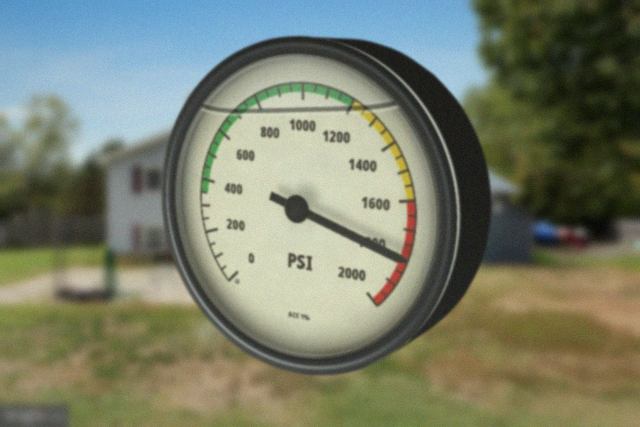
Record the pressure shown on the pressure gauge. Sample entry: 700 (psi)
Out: 1800 (psi)
